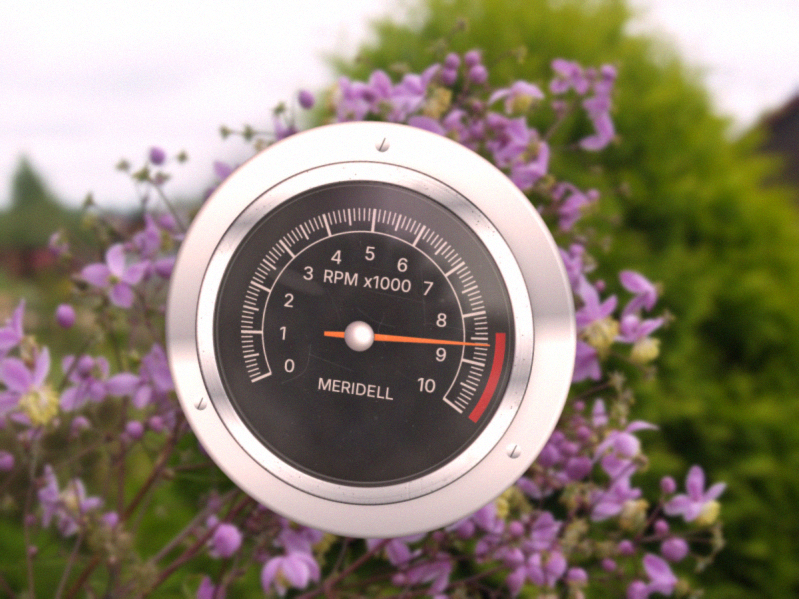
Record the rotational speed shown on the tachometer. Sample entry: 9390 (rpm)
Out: 8600 (rpm)
